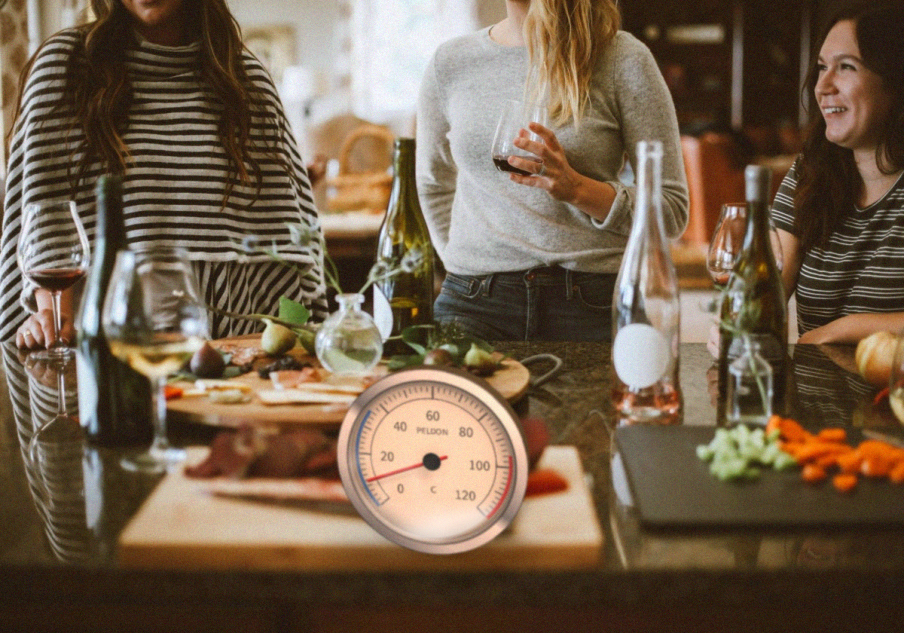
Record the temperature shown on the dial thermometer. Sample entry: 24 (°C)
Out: 10 (°C)
